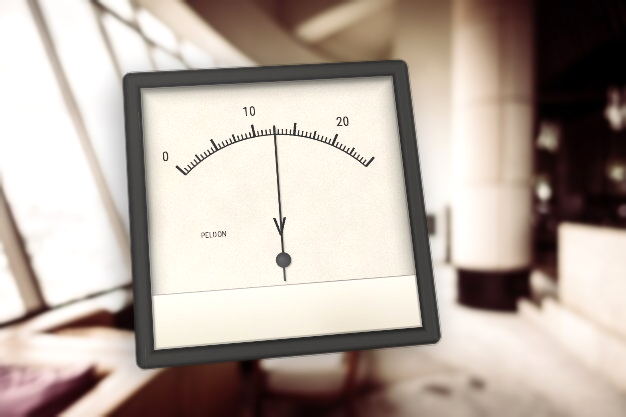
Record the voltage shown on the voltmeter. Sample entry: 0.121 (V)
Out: 12.5 (V)
